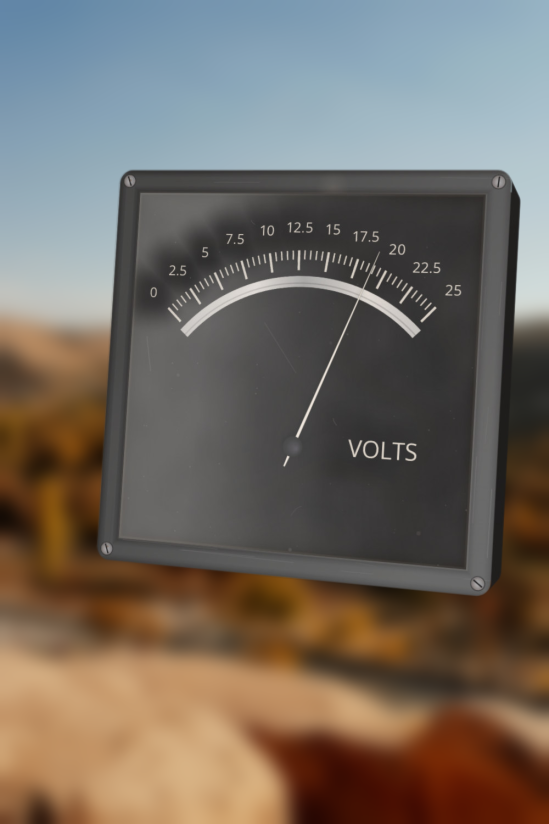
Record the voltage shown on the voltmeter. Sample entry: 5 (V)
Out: 19 (V)
